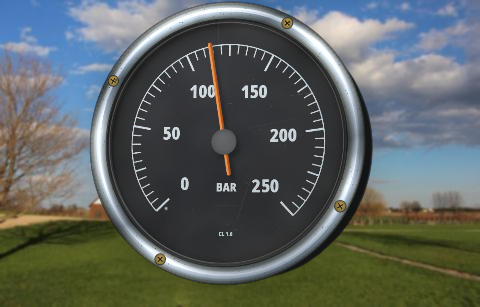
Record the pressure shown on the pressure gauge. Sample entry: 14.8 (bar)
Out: 115 (bar)
